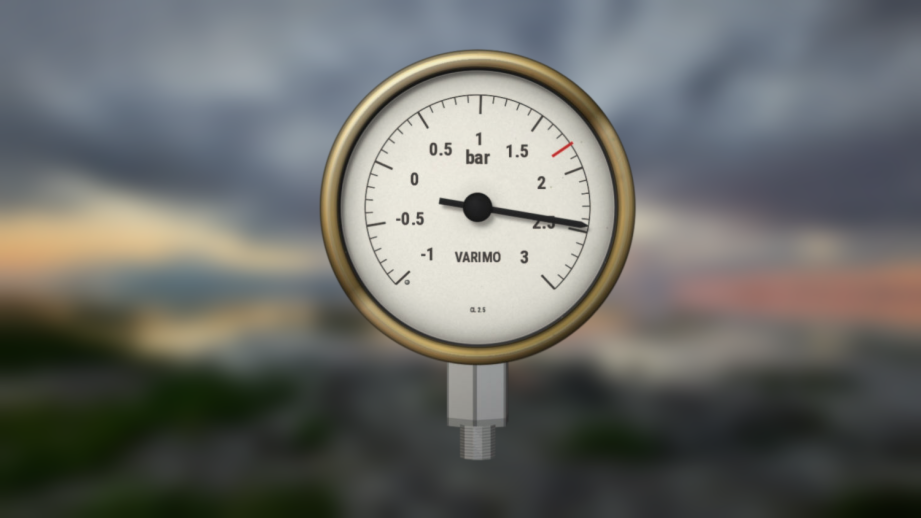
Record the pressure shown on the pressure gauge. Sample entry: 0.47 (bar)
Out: 2.45 (bar)
